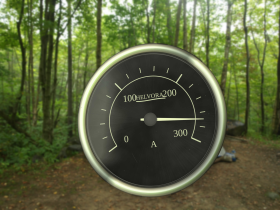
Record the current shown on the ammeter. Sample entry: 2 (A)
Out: 270 (A)
